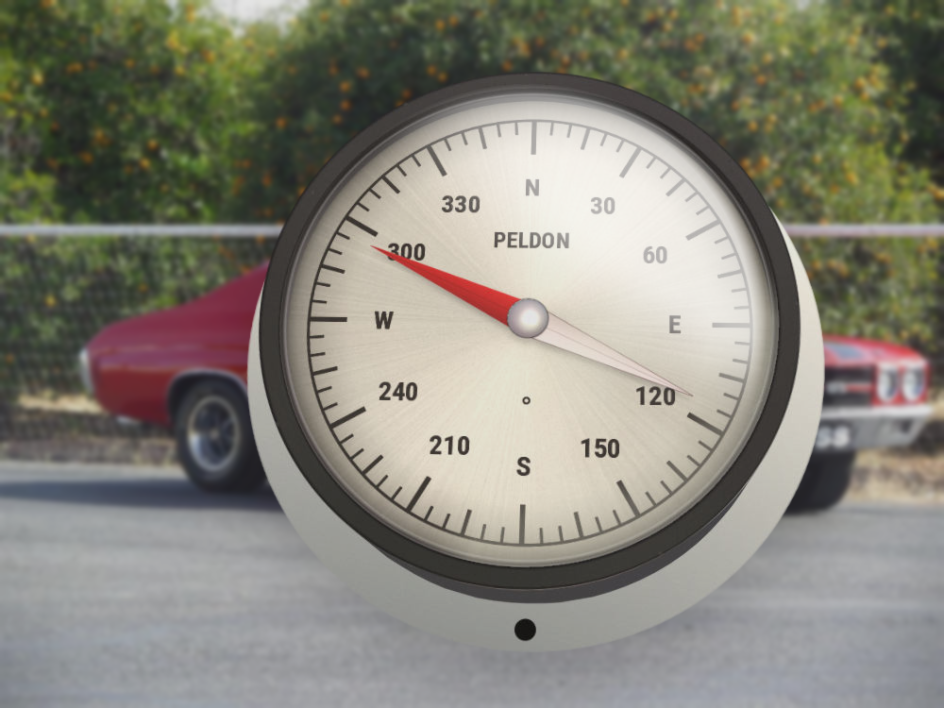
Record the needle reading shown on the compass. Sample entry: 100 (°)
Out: 295 (°)
